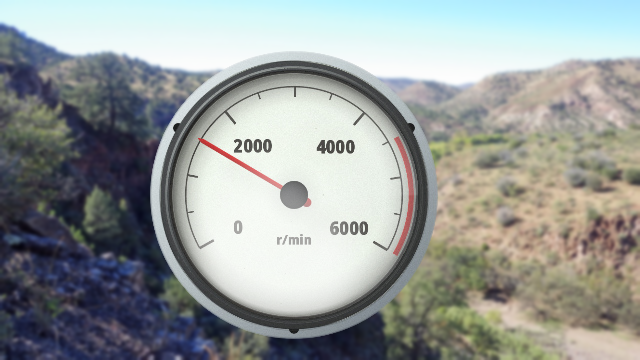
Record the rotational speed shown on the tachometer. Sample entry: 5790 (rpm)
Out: 1500 (rpm)
